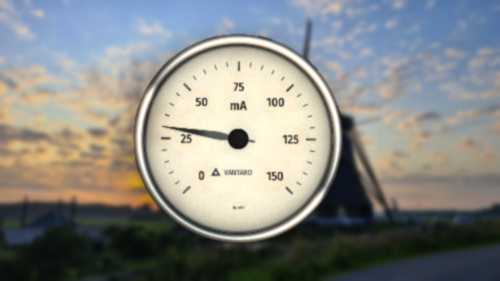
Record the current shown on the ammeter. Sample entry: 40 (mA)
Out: 30 (mA)
